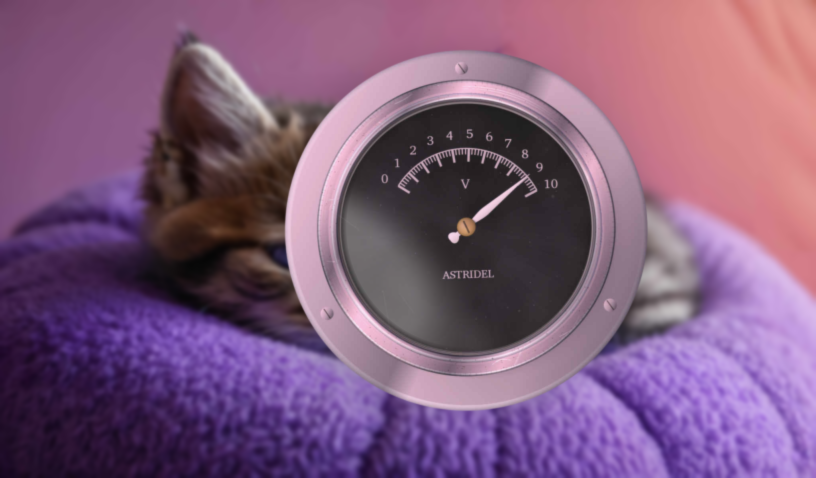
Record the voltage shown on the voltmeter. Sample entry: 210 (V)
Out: 9 (V)
